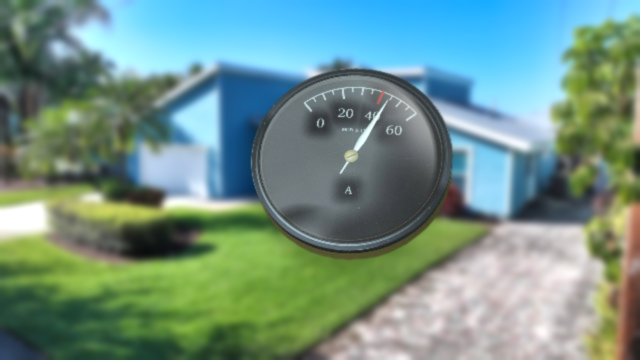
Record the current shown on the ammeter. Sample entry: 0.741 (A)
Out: 45 (A)
